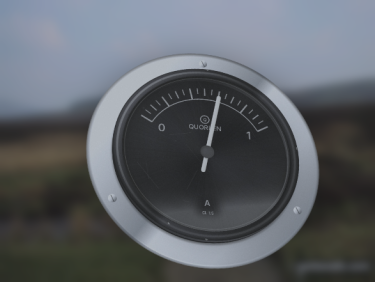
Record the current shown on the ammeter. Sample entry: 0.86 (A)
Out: 0.6 (A)
